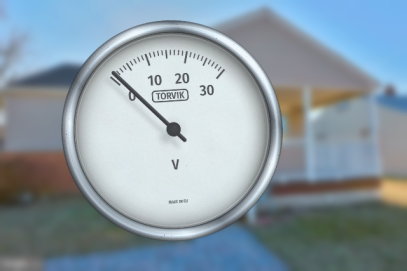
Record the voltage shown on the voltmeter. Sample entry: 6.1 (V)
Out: 1 (V)
